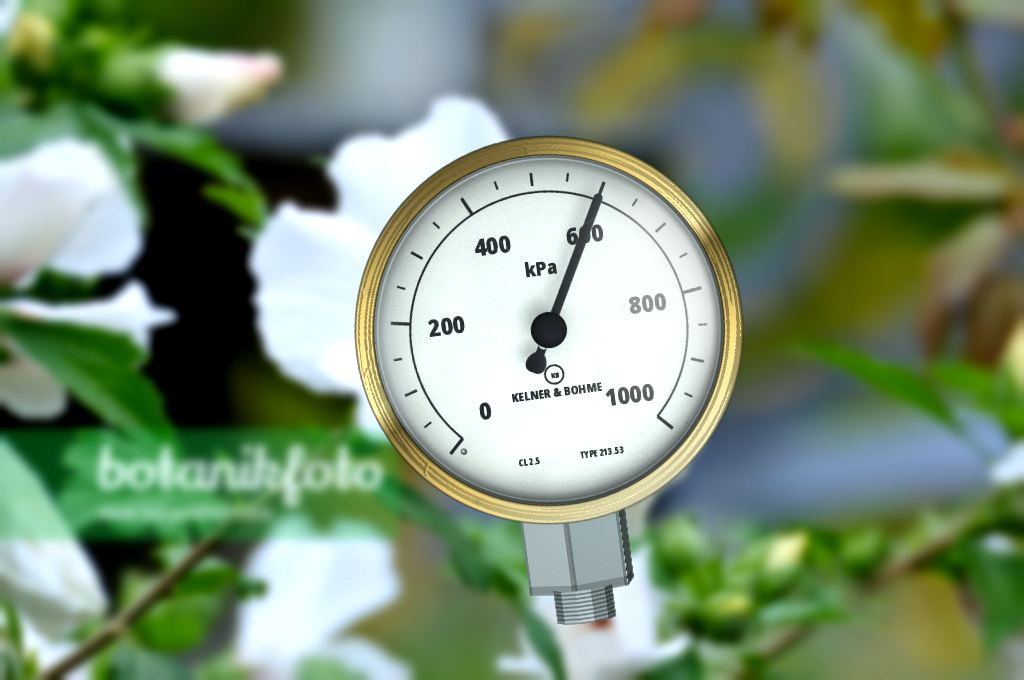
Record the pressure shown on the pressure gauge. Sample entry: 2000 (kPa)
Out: 600 (kPa)
